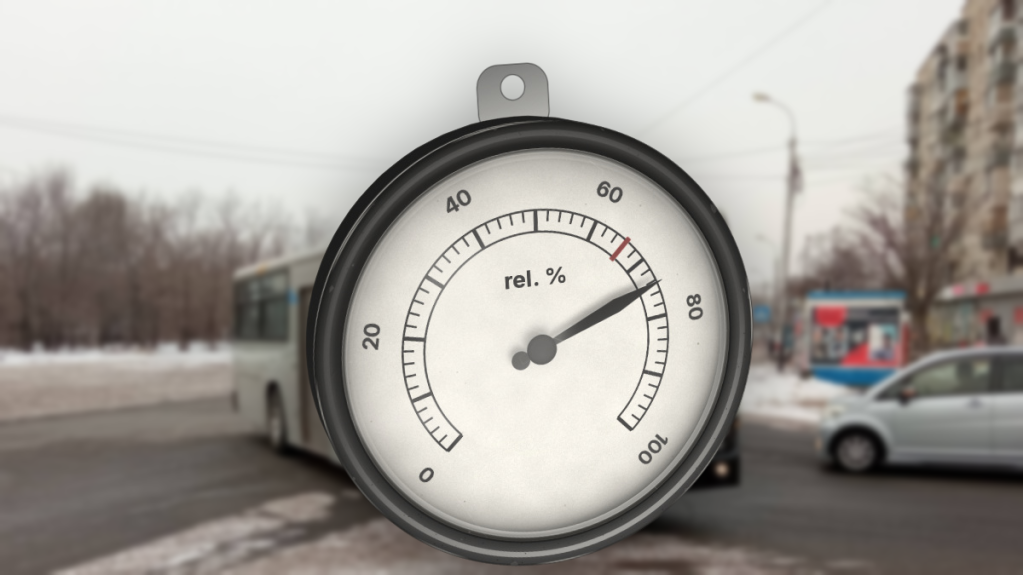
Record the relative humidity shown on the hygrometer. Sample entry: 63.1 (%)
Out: 74 (%)
